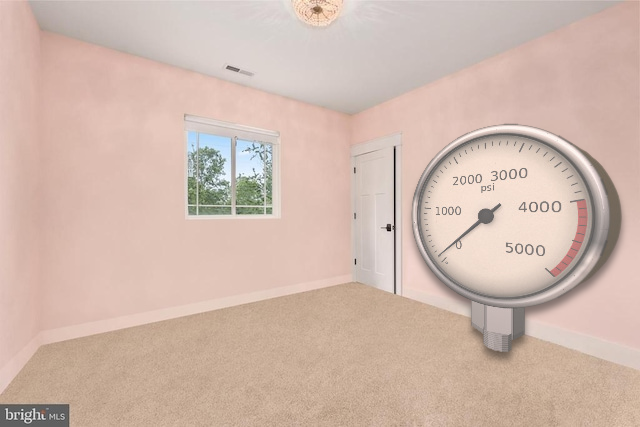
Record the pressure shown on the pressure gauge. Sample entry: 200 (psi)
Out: 100 (psi)
